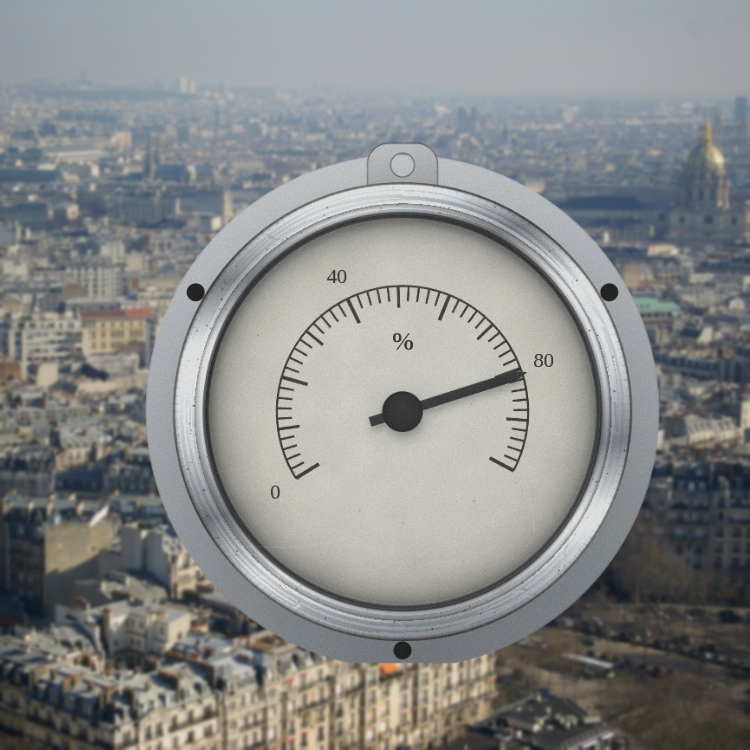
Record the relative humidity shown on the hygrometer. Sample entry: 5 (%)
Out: 81 (%)
